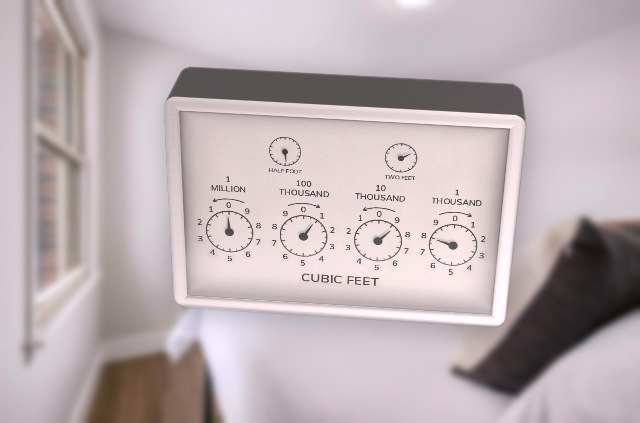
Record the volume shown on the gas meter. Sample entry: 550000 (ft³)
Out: 8800 (ft³)
